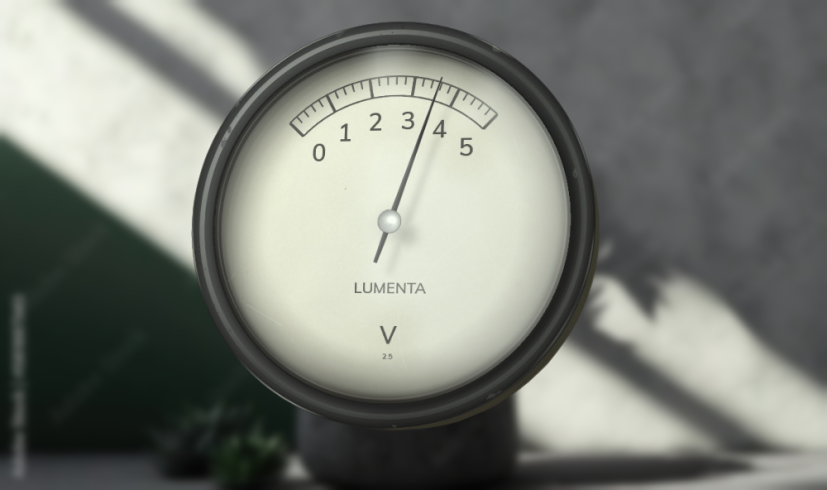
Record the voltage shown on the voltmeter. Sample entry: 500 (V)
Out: 3.6 (V)
